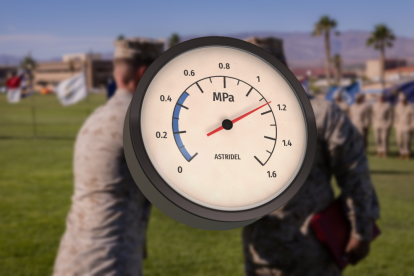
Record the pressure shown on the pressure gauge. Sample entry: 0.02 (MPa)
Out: 1.15 (MPa)
